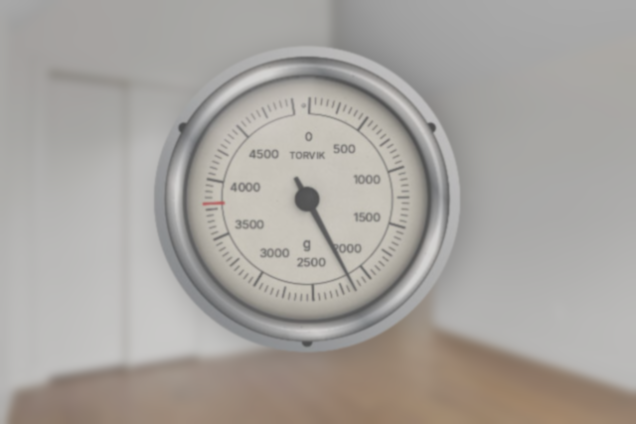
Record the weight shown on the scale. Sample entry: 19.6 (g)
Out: 2150 (g)
